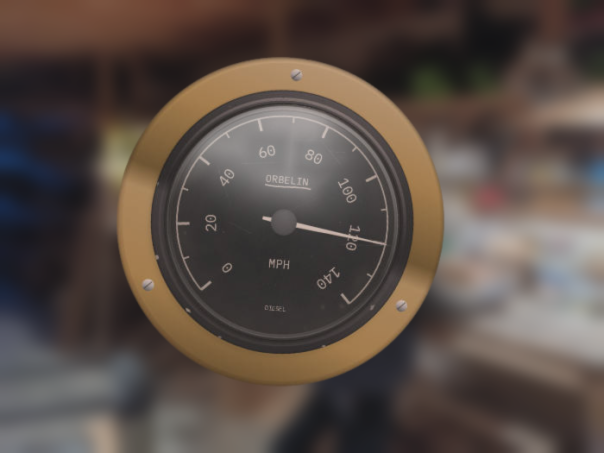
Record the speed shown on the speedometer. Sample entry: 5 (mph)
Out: 120 (mph)
